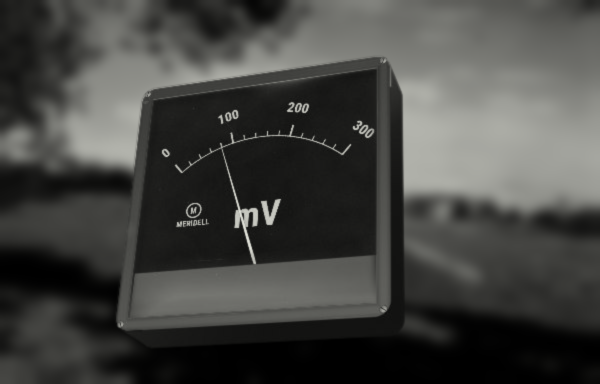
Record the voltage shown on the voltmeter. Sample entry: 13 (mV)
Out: 80 (mV)
